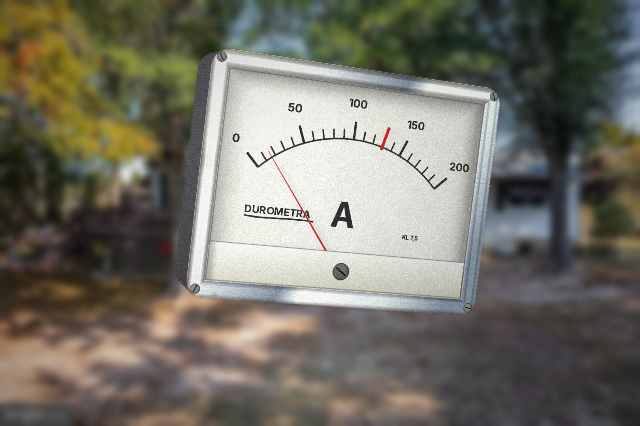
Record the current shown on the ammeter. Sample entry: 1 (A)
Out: 15 (A)
